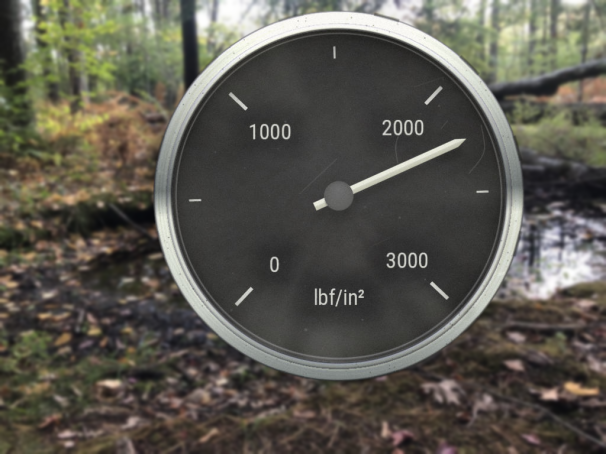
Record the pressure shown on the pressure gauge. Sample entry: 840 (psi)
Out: 2250 (psi)
